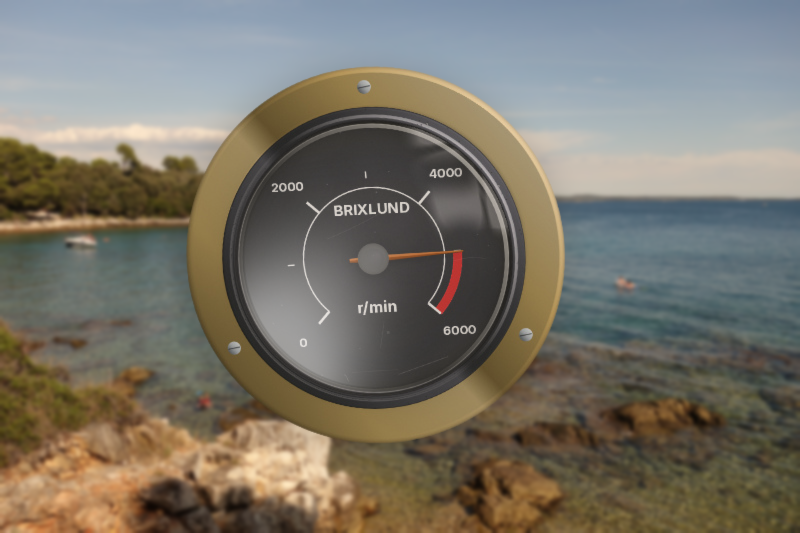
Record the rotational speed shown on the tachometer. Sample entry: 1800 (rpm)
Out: 5000 (rpm)
